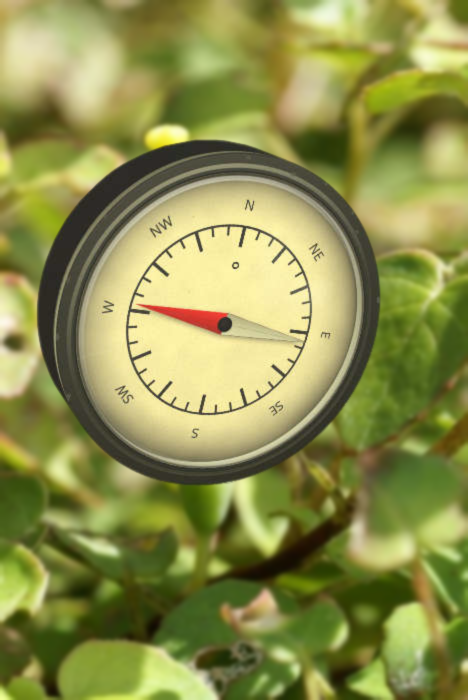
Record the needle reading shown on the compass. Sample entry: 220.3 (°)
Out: 275 (°)
